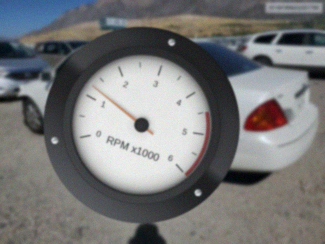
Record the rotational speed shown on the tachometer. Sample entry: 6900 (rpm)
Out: 1250 (rpm)
